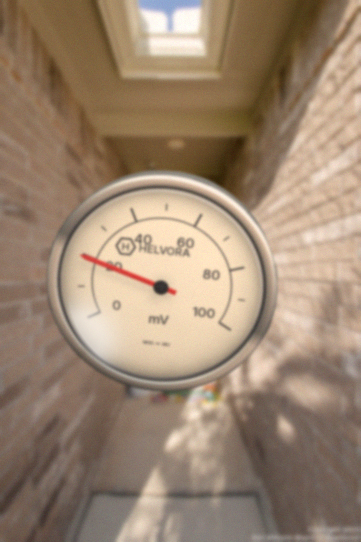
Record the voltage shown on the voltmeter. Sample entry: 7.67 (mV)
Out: 20 (mV)
